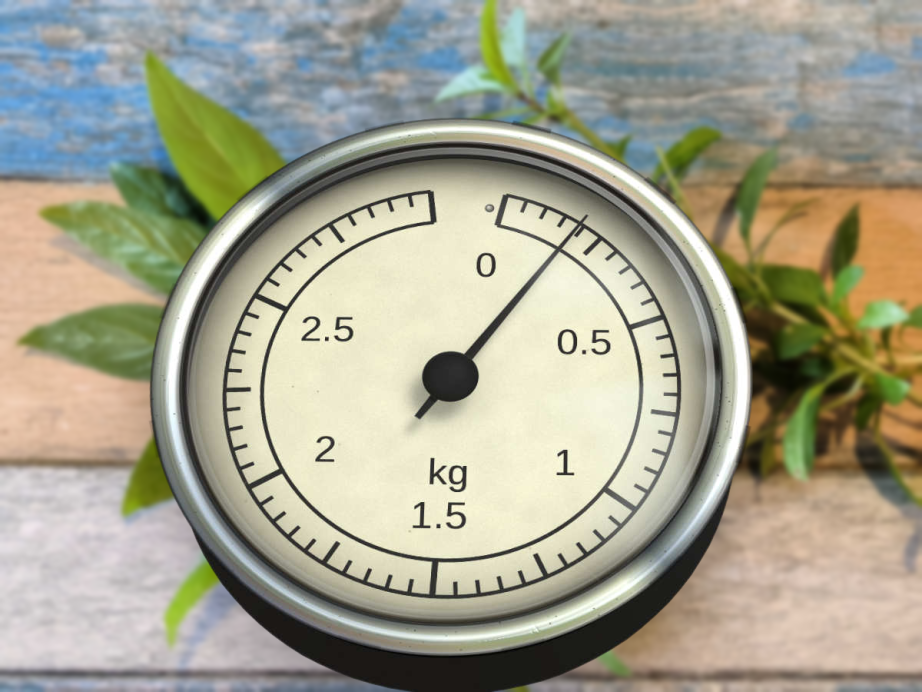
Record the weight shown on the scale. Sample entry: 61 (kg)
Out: 0.2 (kg)
